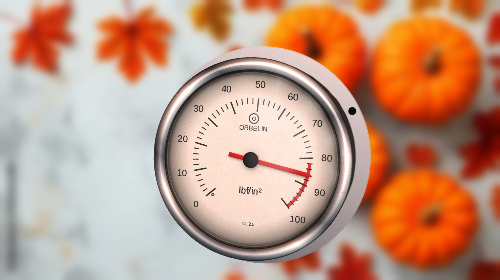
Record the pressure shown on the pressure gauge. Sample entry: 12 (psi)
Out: 86 (psi)
